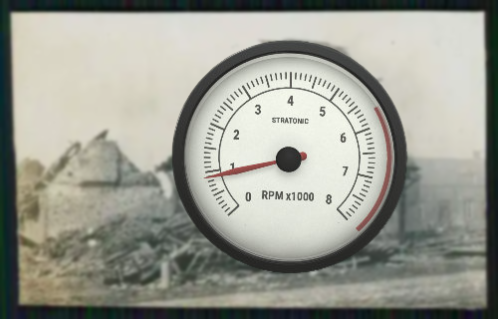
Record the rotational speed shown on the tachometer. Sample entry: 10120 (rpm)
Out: 900 (rpm)
